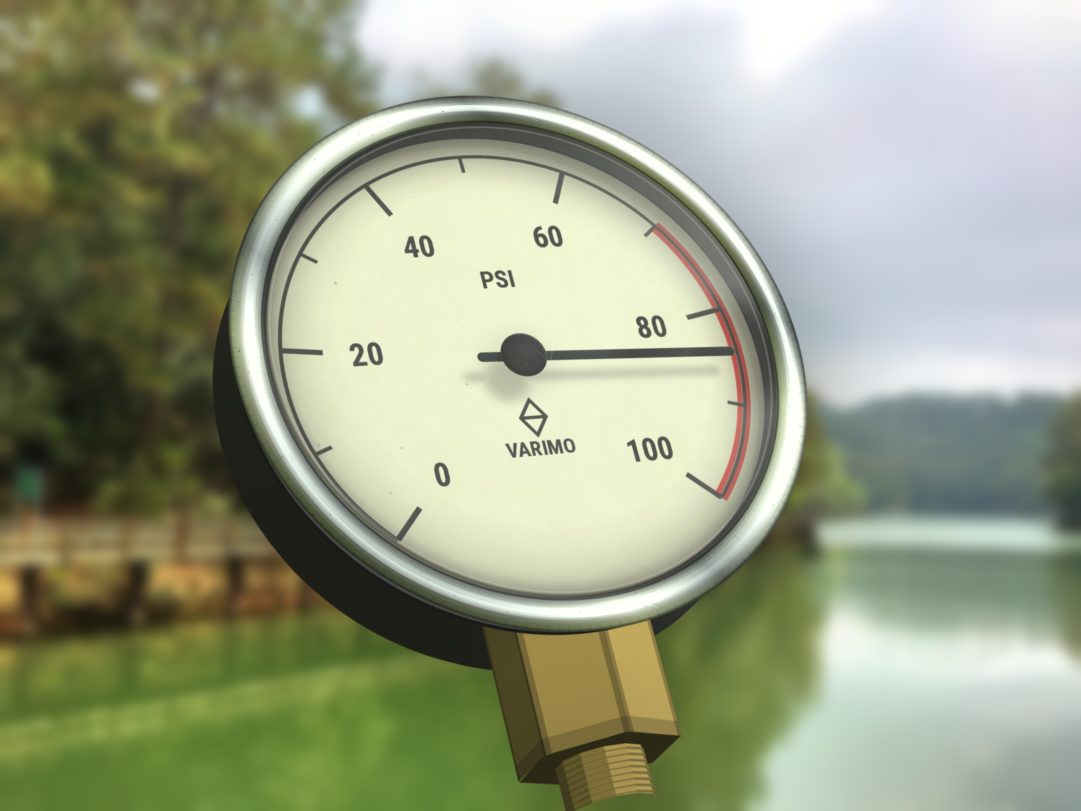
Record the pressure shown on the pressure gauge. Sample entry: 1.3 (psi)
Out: 85 (psi)
